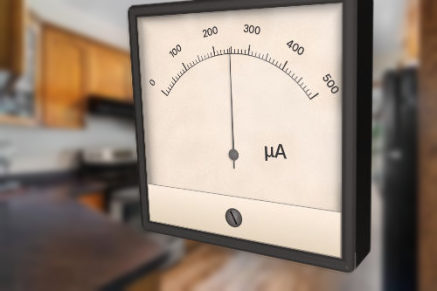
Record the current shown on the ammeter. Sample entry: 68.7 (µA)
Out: 250 (µA)
